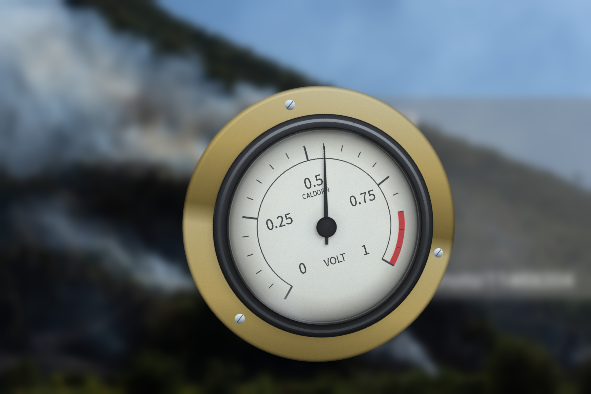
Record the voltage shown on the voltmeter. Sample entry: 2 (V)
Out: 0.55 (V)
